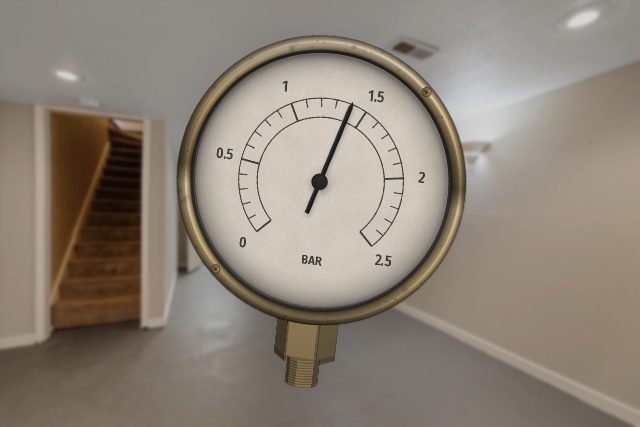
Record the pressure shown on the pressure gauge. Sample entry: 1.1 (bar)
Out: 1.4 (bar)
